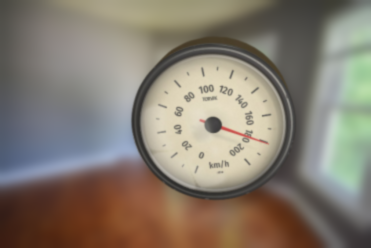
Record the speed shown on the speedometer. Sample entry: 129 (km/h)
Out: 180 (km/h)
